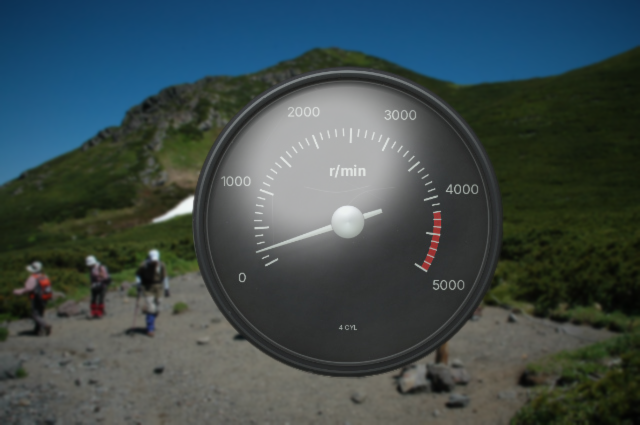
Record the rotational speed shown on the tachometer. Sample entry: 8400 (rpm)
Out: 200 (rpm)
